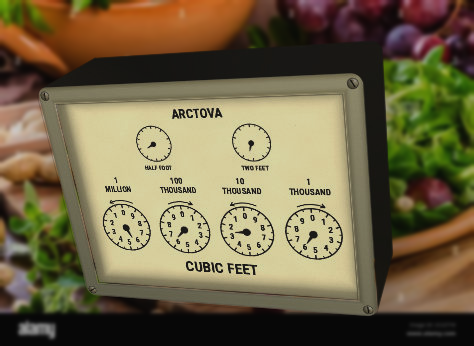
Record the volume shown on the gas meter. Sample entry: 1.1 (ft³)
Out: 562600 (ft³)
